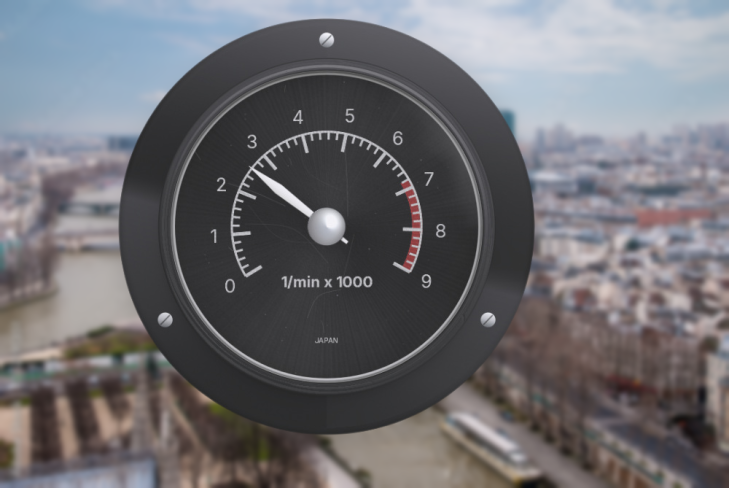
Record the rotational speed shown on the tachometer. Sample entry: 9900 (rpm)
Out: 2600 (rpm)
